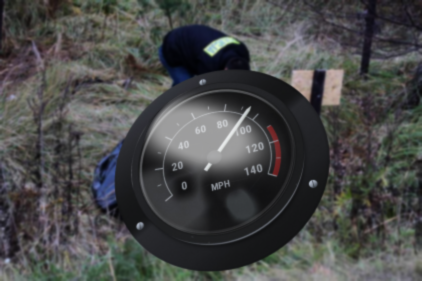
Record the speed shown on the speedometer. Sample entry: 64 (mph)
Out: 95 (mph)
